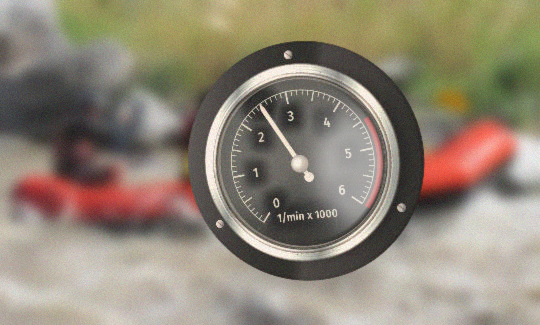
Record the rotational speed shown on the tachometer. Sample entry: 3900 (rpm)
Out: 2500 (rpm)
